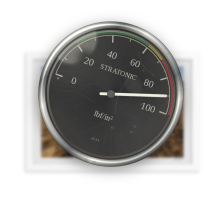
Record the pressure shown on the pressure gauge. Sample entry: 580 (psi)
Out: 90 (psi)
